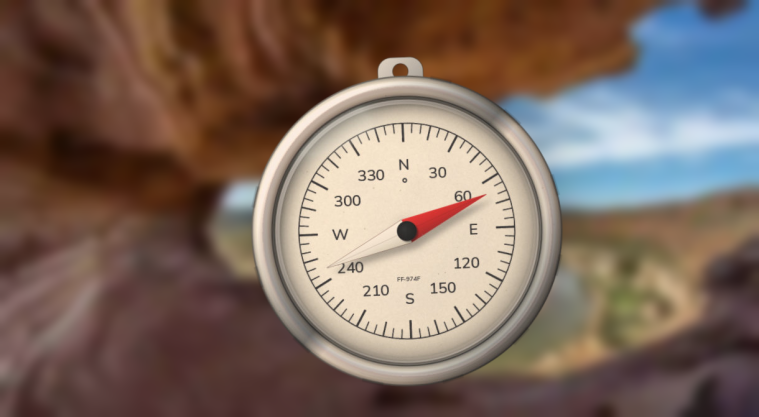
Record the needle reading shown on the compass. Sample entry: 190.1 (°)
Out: 67.5 (°)
